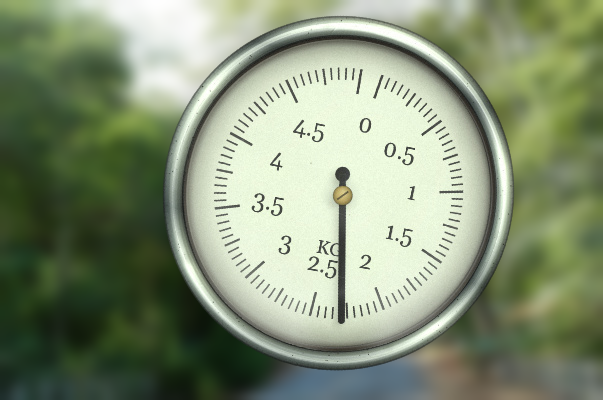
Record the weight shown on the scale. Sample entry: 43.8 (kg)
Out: 2.3 (kg)
